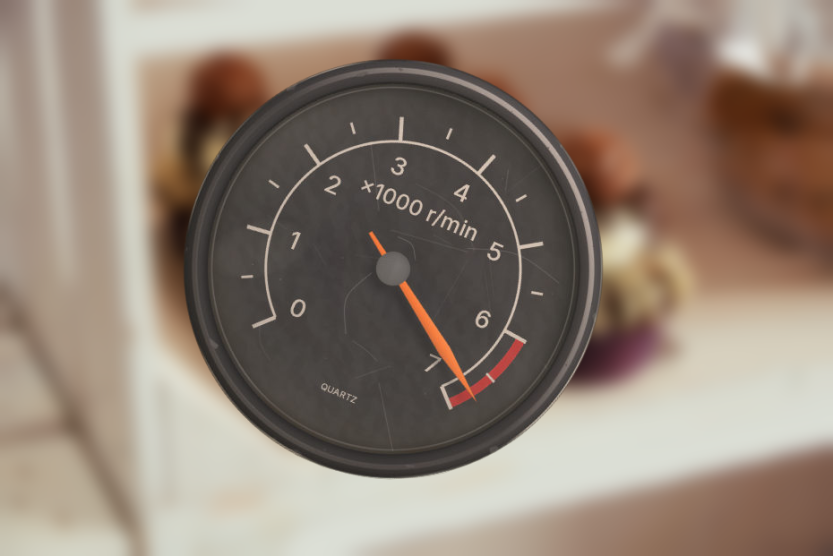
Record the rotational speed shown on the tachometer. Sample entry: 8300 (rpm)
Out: 6750 (rpm)
